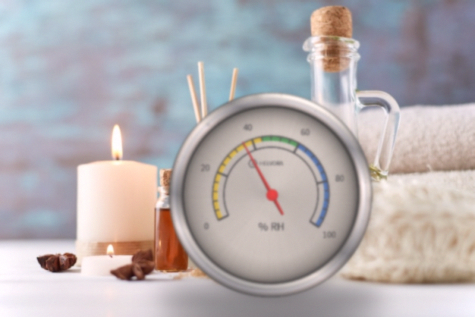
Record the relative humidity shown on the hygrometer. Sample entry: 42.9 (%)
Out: 36 (%)
